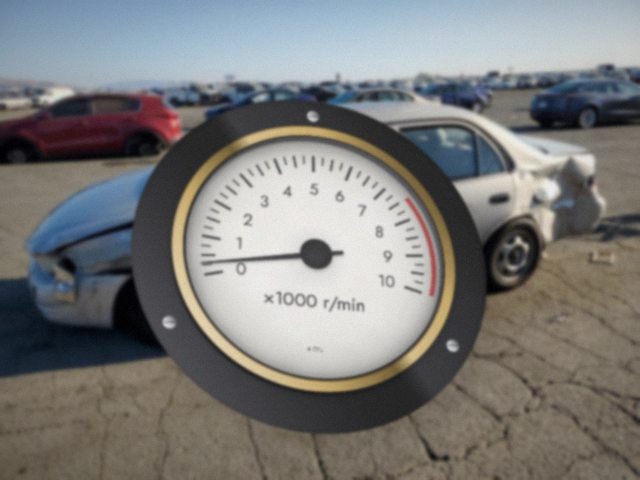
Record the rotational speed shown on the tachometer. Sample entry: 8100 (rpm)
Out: 250 (rpm)
